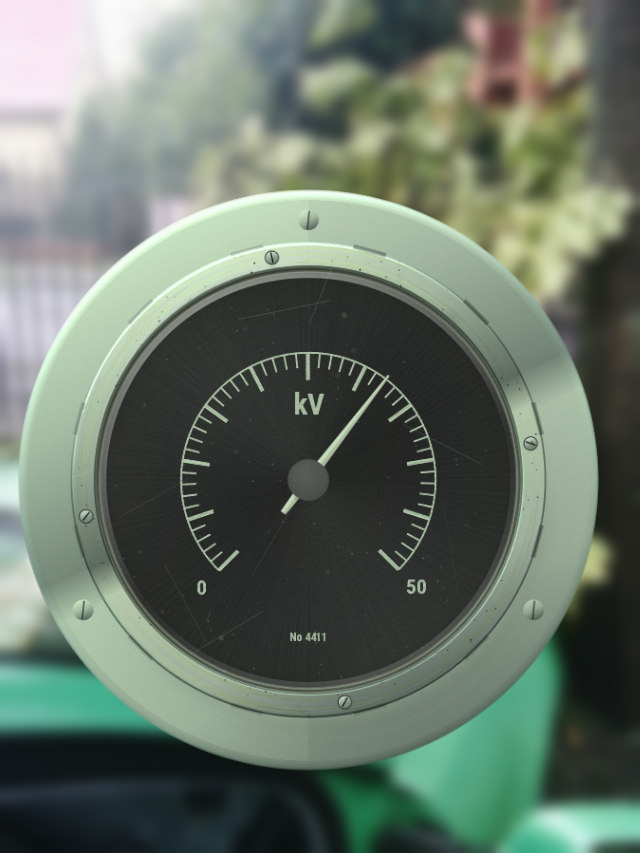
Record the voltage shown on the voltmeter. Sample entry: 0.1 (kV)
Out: 32 (kV)
